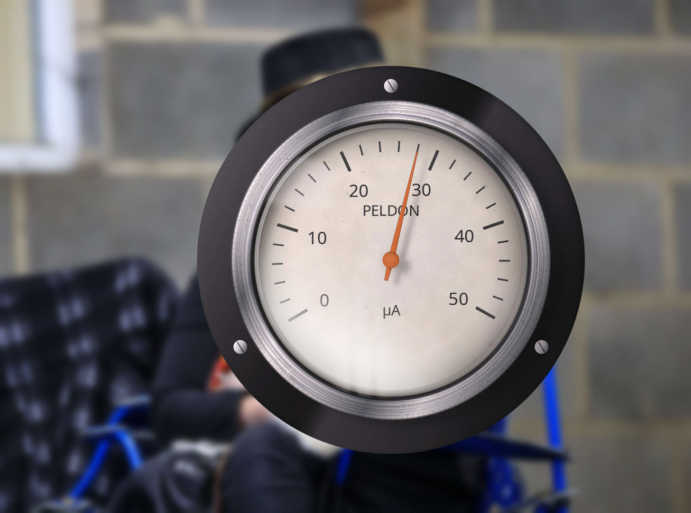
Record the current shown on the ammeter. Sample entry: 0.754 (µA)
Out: 28 (µA)
